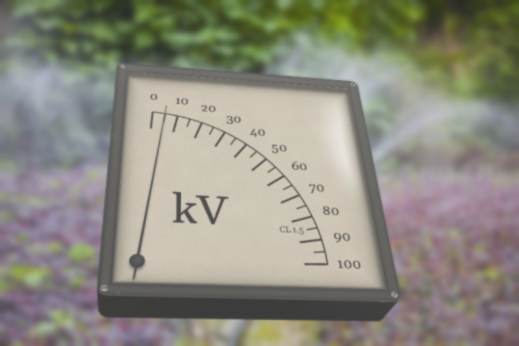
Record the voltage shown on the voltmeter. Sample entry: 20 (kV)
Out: 5 (kV)
